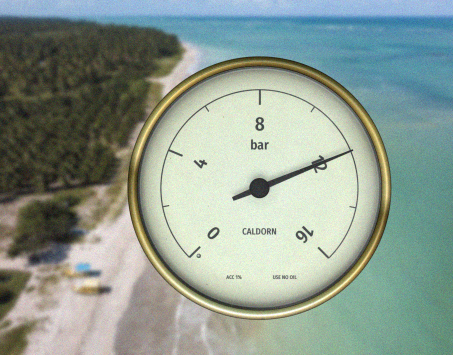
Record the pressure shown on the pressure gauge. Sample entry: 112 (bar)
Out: 12 (bar)
